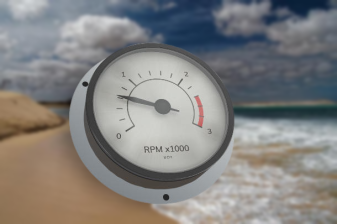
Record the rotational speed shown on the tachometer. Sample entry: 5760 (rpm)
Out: 600 (rpm)
